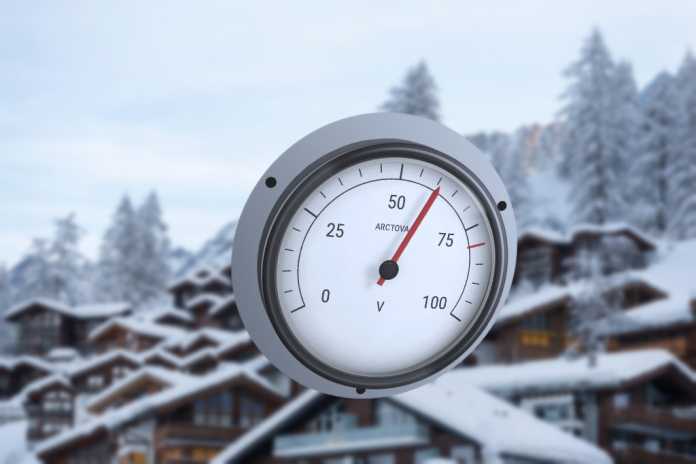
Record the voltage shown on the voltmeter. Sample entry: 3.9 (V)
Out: 60 (V)
